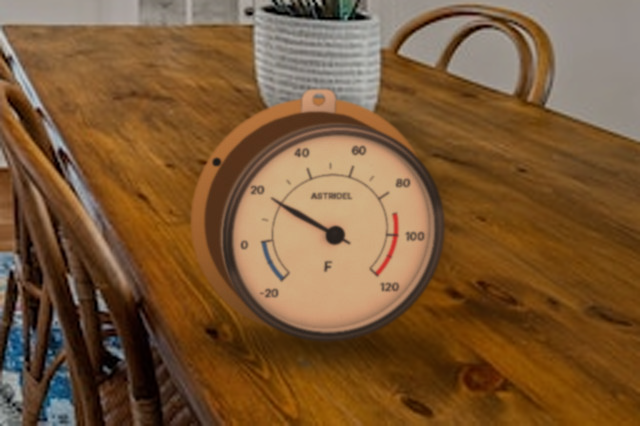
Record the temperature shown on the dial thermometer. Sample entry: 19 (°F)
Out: 20 (°F)
